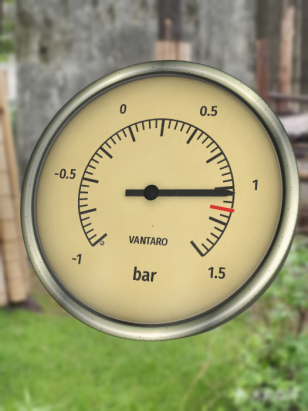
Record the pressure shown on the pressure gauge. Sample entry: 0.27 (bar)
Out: 1.05 (bar)
